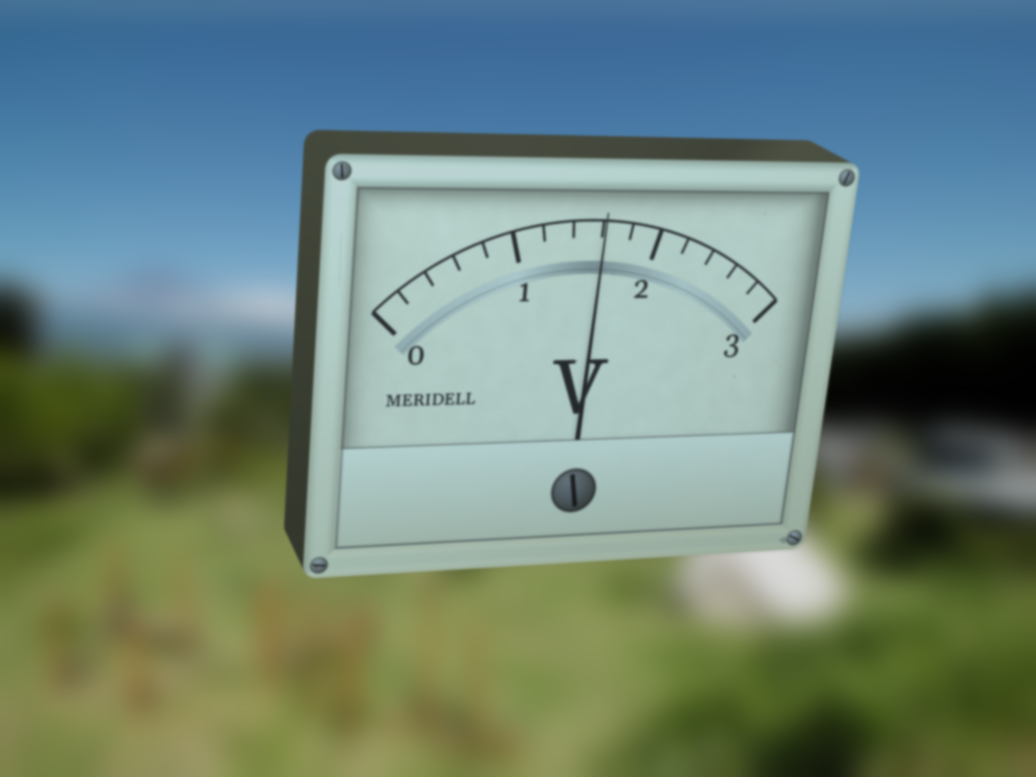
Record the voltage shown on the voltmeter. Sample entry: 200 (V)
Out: 1.6 (V)
